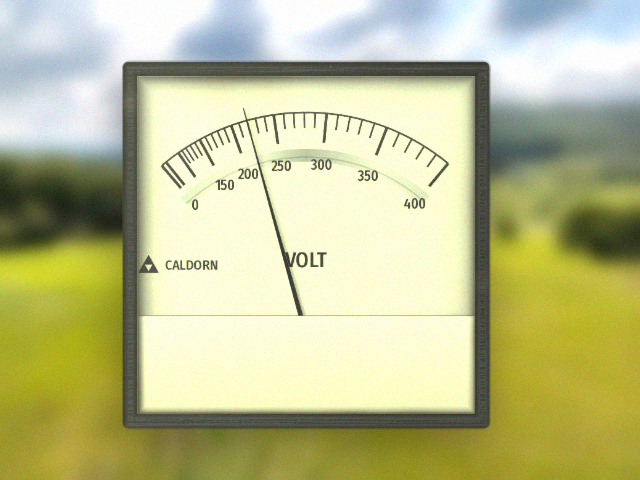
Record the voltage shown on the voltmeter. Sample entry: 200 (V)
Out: 220 (V)
